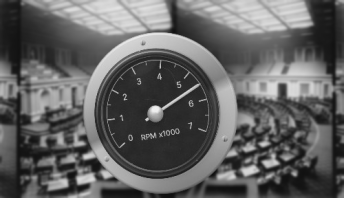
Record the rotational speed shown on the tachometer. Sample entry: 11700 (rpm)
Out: 5500 (rpm)
